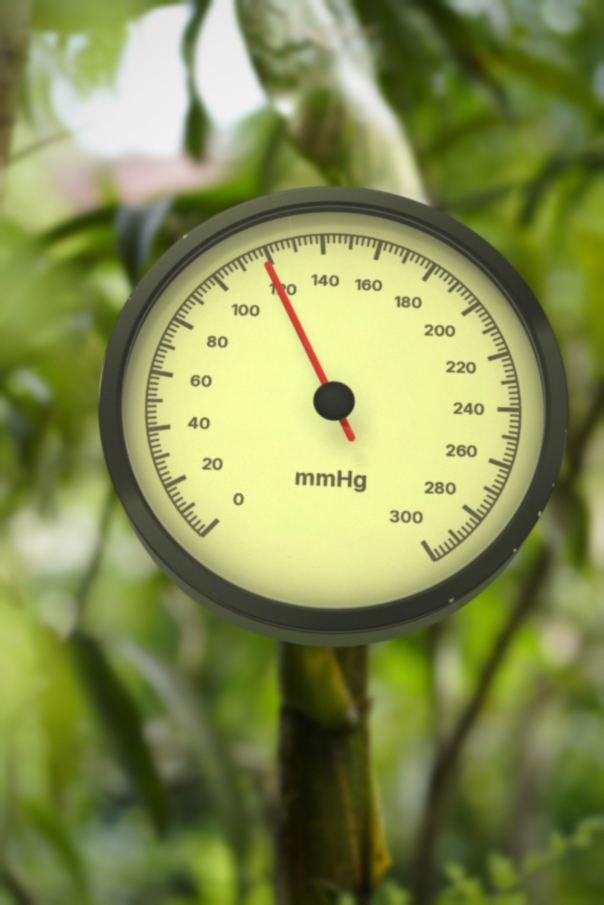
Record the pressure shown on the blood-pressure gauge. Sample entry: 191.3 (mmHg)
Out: 118 (mmHg)
